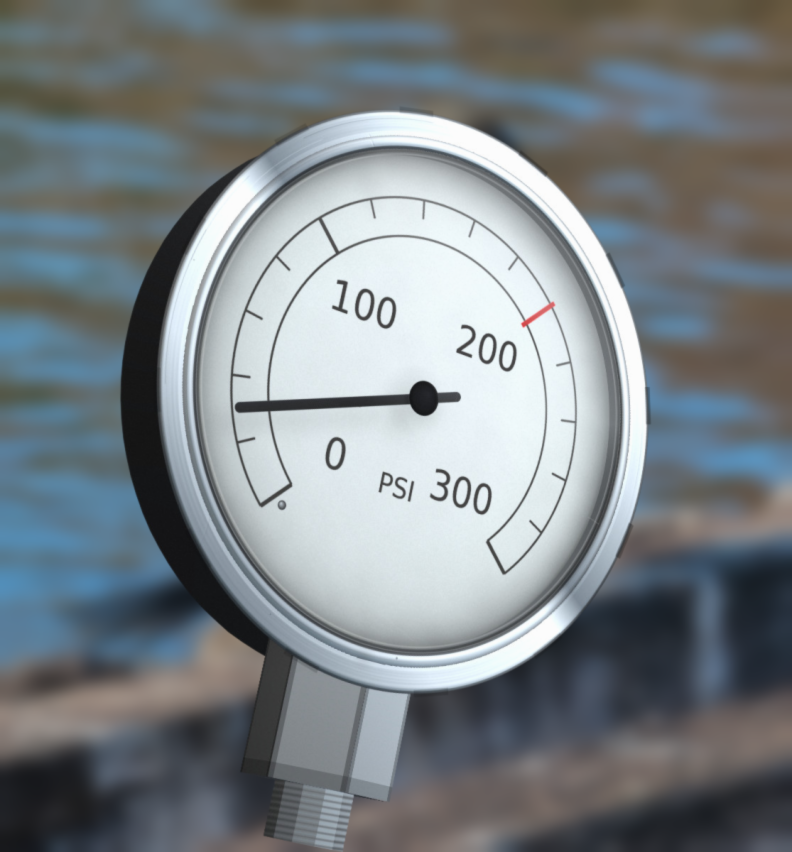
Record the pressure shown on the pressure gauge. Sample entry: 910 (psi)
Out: 30 (psi)
